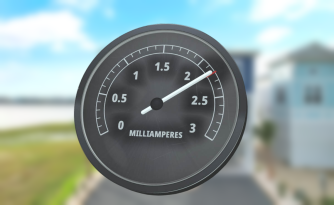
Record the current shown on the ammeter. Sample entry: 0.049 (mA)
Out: 2.2 (mA)
